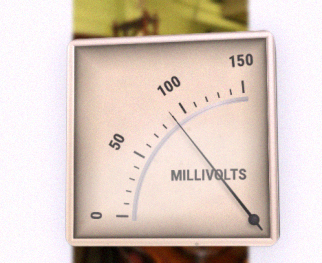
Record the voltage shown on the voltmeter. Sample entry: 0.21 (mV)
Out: 90 (mV)
